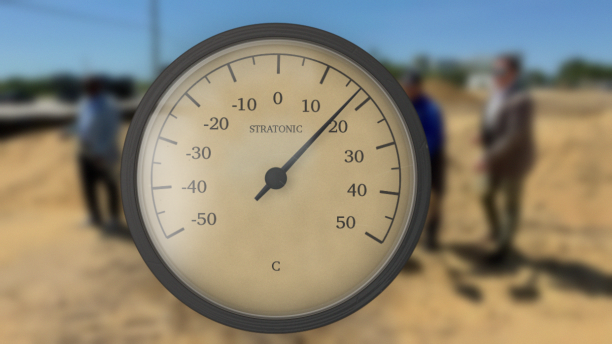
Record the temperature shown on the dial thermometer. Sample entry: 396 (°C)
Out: 17.5 (°C)
